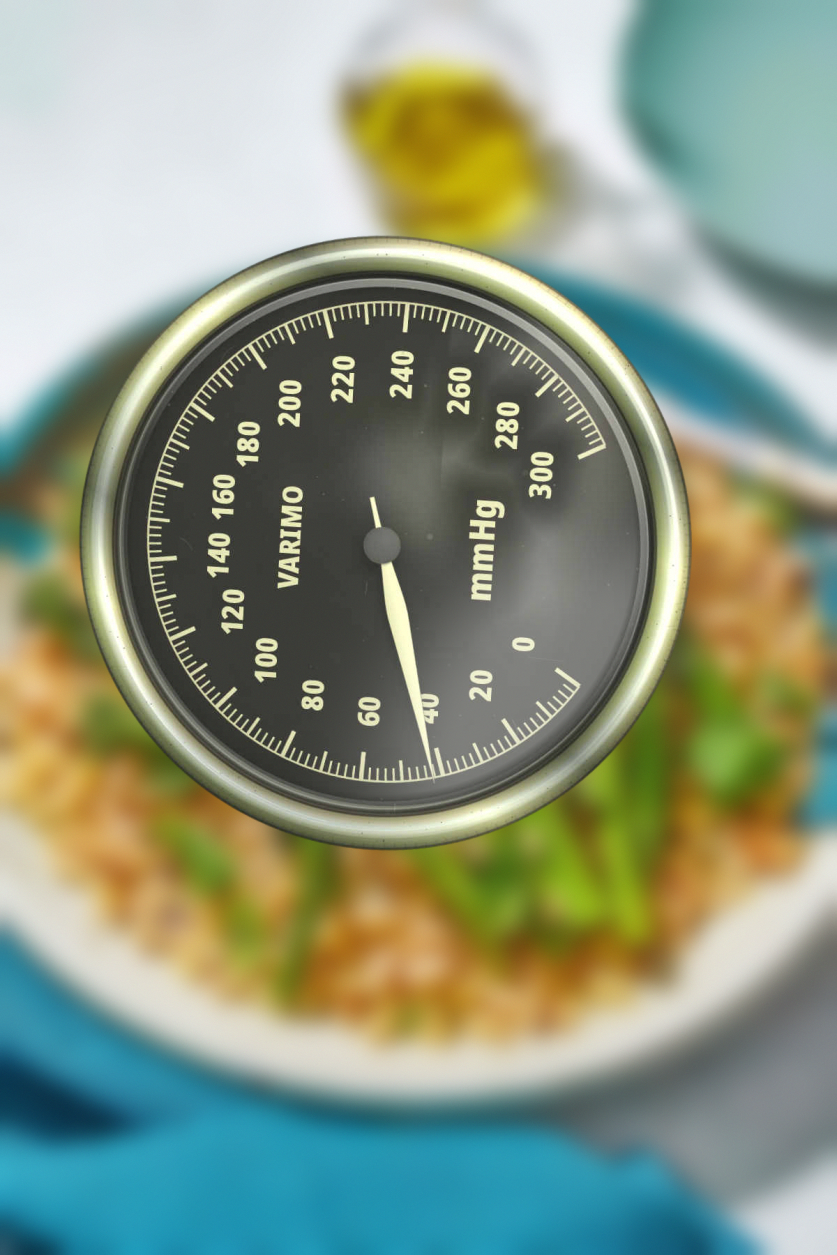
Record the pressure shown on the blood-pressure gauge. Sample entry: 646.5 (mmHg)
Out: 42 (mmHg)
